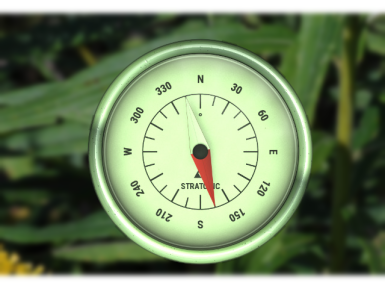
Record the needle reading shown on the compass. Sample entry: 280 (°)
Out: 165 (°)
